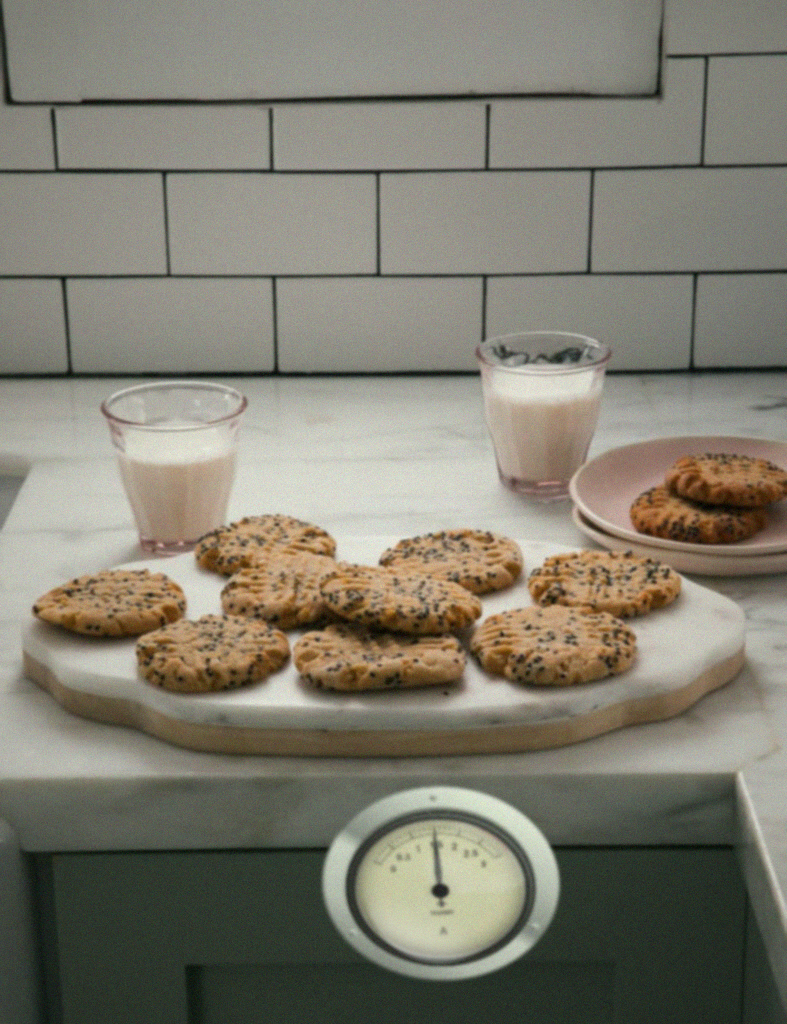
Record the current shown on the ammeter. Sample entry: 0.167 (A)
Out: 1.5 (A)
